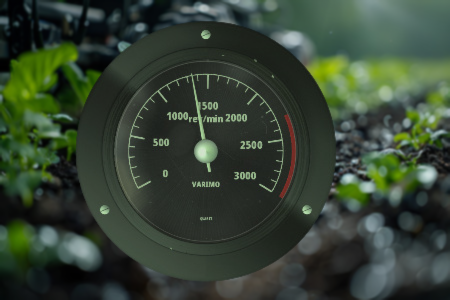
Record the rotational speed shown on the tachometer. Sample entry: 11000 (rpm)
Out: 1350 (rpm)
